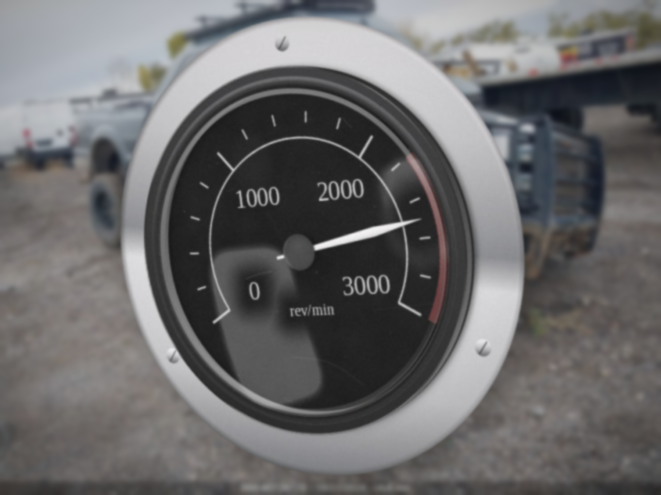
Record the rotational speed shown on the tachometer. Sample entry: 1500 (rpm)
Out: 2500 (rpm)
